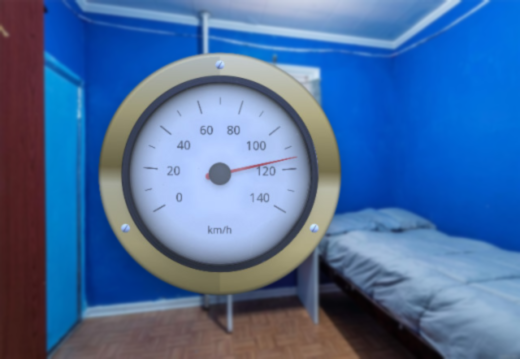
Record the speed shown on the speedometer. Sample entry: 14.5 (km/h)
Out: 115 (km/h)
